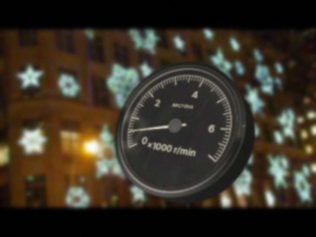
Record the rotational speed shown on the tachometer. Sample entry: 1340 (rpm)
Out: 500 (rpm)
